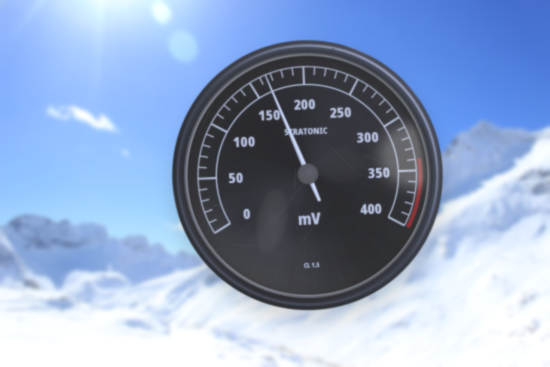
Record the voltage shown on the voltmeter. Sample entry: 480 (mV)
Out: 165 (mV)
